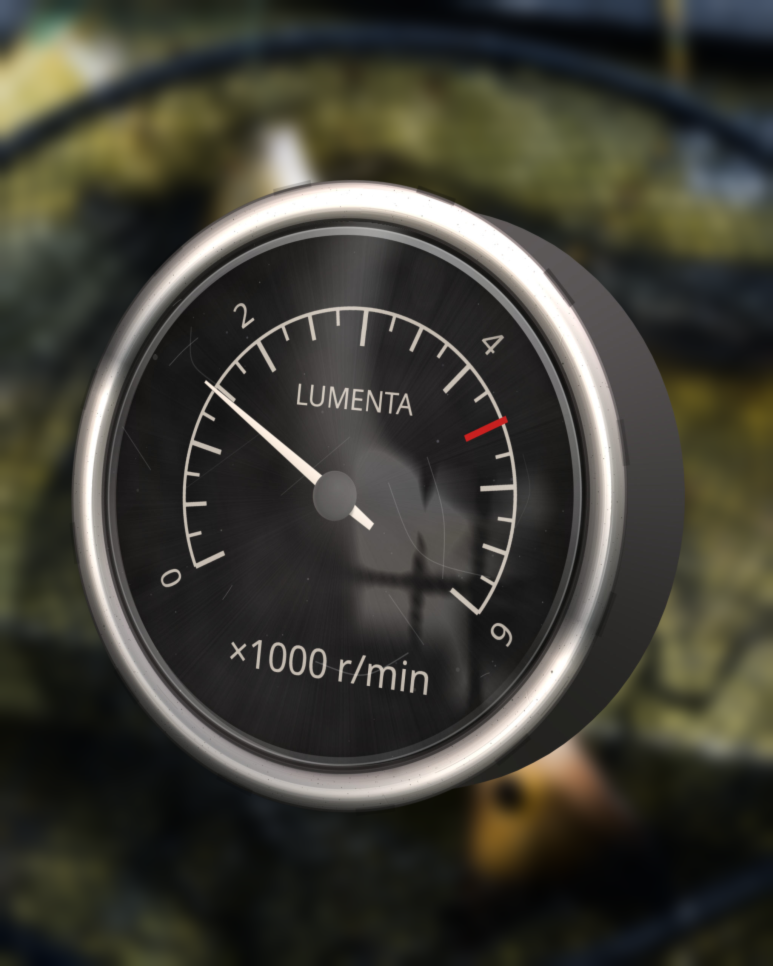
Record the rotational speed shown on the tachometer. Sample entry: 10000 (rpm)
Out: 1500 (rpm)
